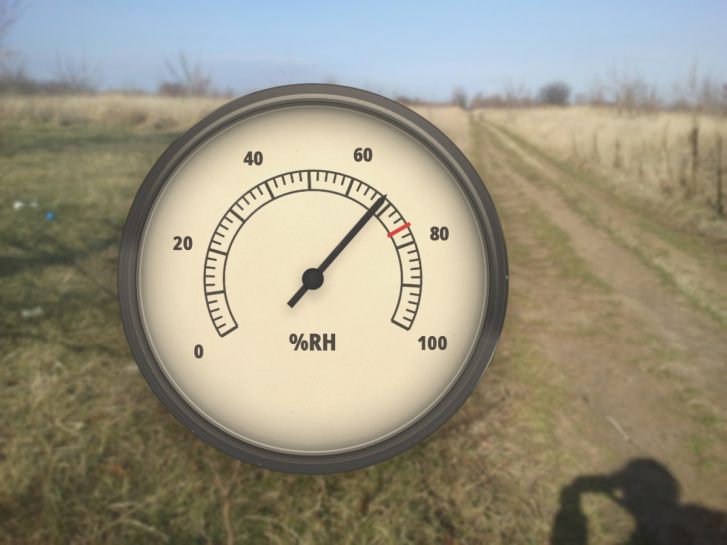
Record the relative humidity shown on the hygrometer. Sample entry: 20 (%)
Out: 68 (%)
